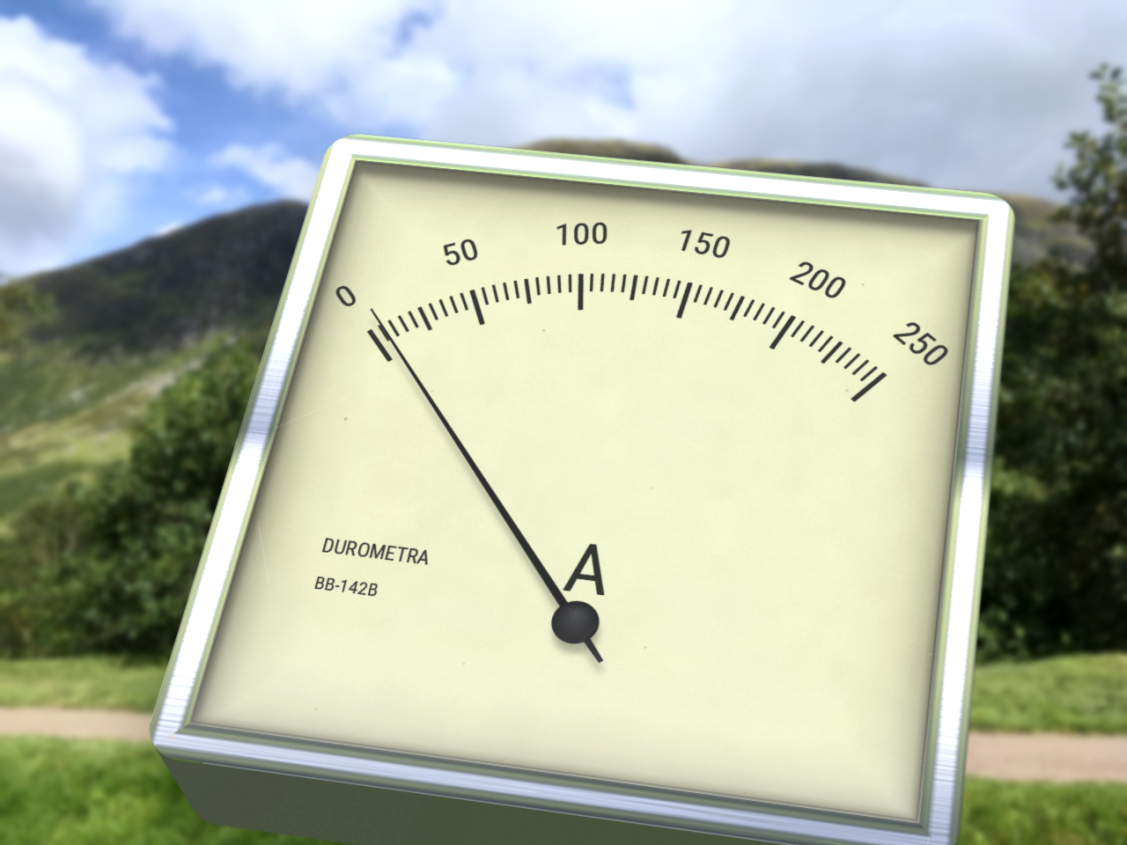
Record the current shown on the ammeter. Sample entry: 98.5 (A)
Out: 5 (A)
